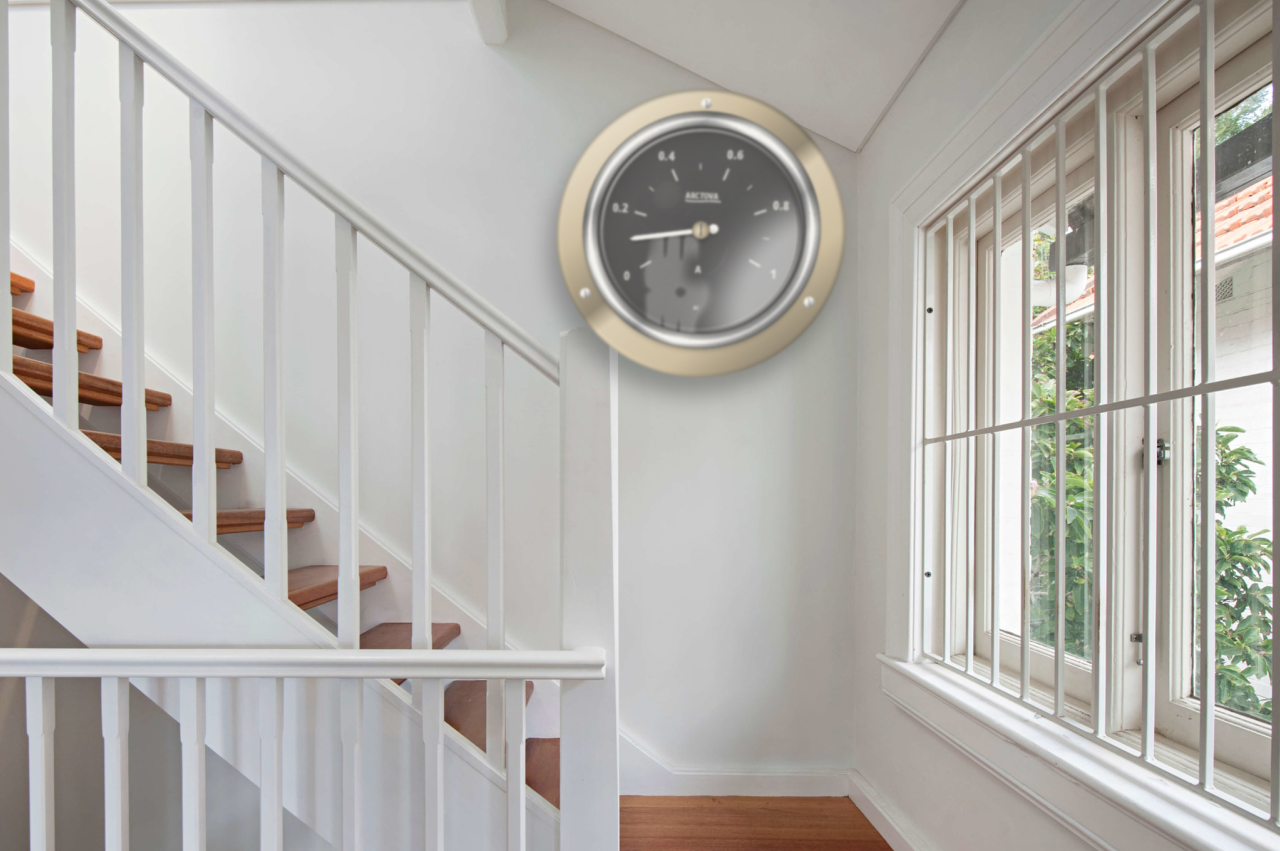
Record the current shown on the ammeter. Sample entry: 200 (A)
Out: 0.1 (A)
